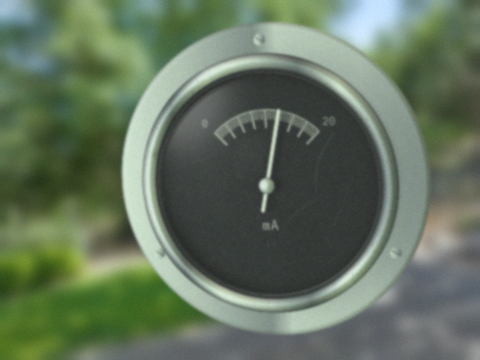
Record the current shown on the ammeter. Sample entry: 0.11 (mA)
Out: 12.5 (mA)
